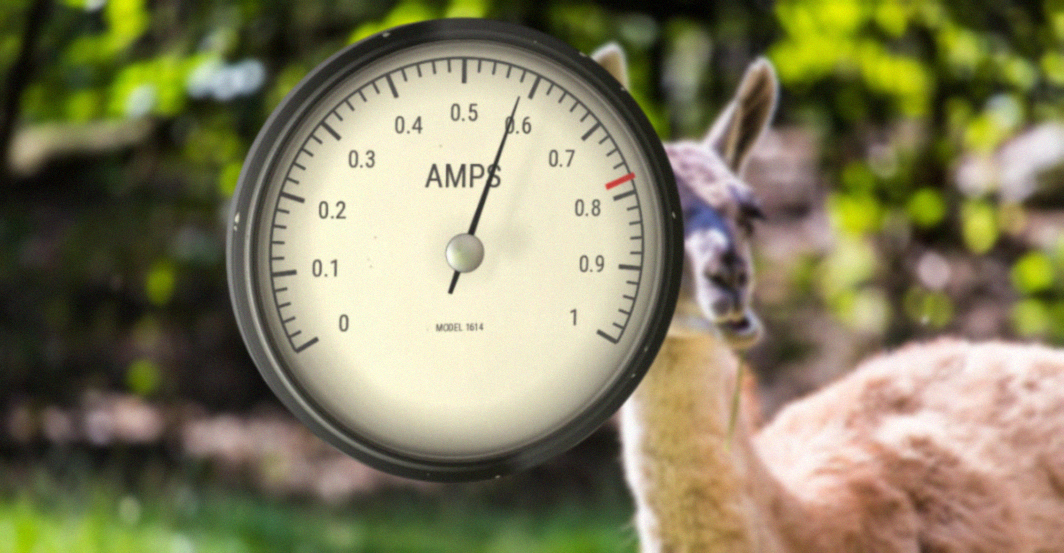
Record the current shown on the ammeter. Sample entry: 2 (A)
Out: 0.58 (A)
